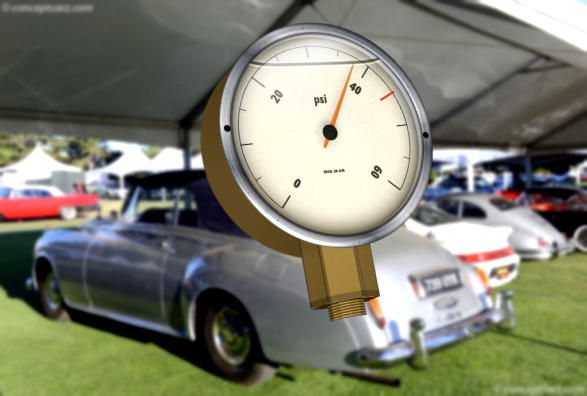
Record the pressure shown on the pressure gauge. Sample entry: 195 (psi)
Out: 37.5 (psi)
